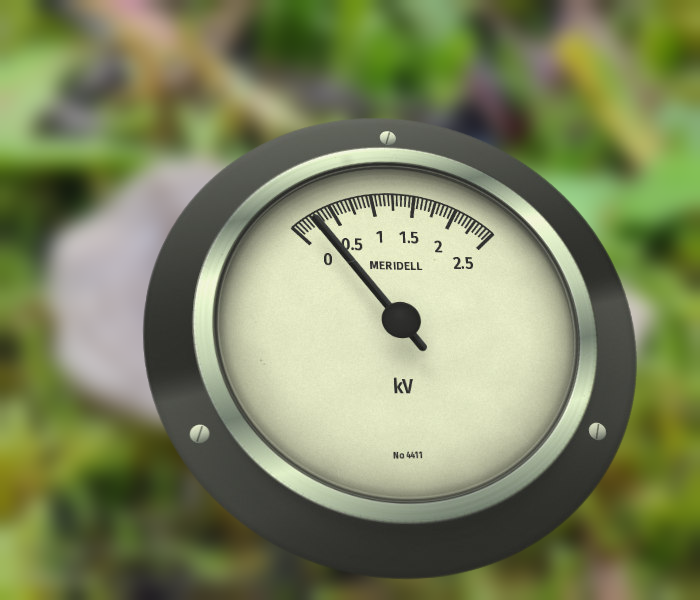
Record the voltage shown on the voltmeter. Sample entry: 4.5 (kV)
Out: 0.25 (kV)
